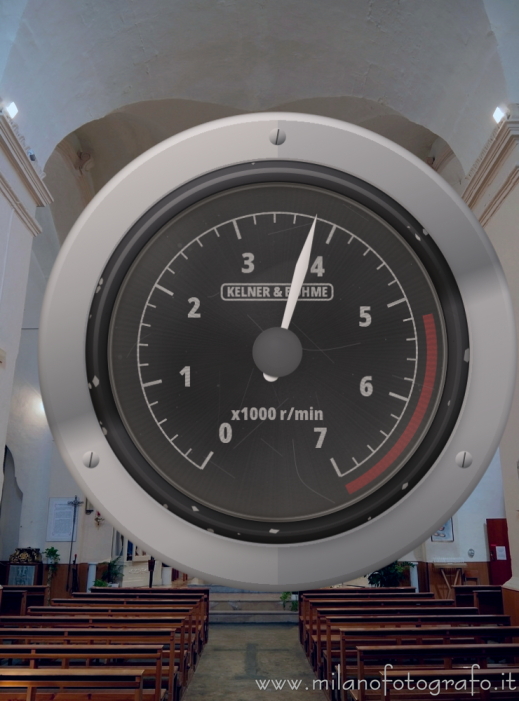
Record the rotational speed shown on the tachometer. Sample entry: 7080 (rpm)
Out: 3800 (rpm)
